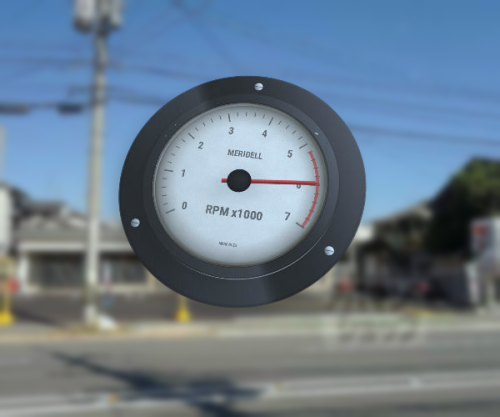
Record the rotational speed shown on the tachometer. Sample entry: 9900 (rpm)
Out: 6000 (rpm)
